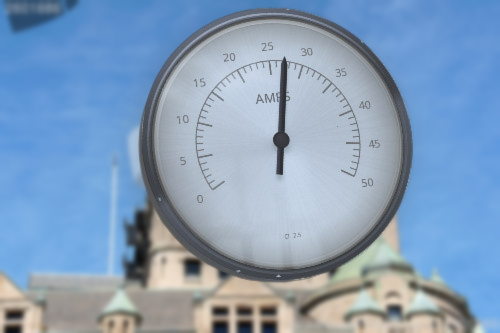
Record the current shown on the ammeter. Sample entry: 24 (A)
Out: 27 (A)
